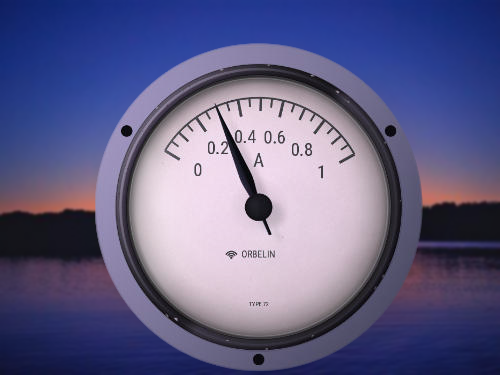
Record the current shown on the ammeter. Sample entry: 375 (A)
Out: 0.3 (A)
